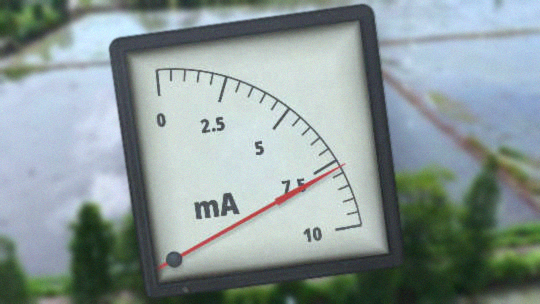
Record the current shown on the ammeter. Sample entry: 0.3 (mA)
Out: 7.75 (mA)
